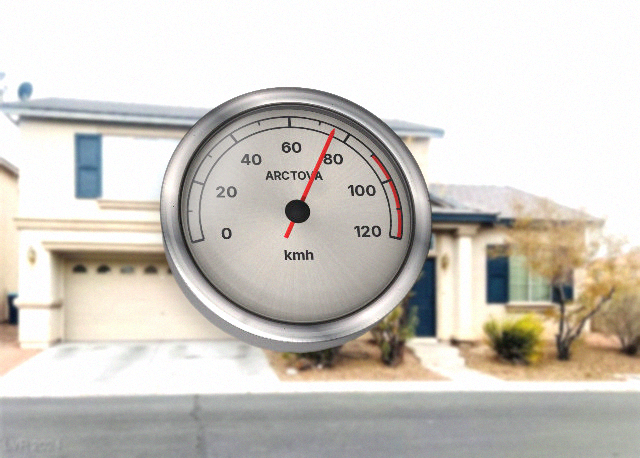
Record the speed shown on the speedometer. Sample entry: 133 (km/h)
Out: 75 (km/h)
